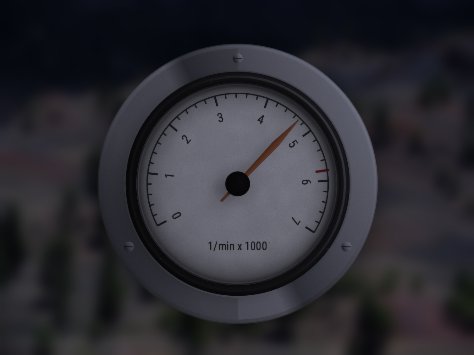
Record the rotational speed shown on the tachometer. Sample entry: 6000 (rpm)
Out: 4700 (rpm)
